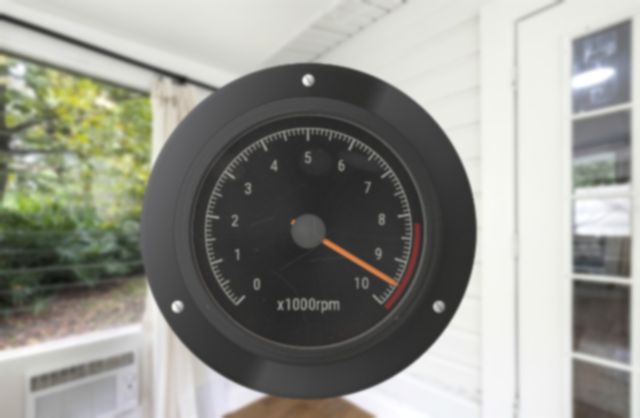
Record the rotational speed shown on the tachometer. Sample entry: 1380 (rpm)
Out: 9500 (rpm)
